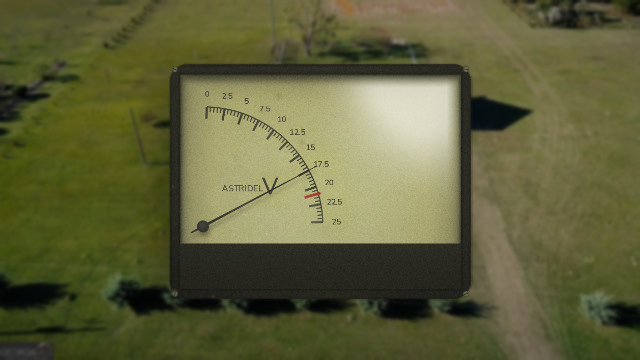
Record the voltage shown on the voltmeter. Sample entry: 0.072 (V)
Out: 17.5 (V)
